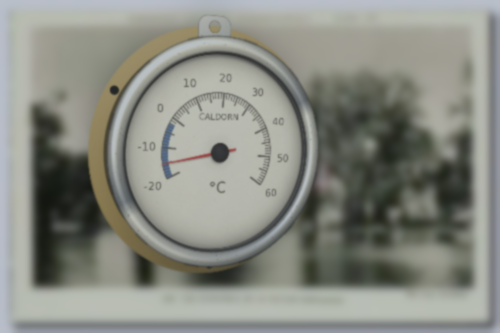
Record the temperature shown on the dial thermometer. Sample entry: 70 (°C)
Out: -15 (°C)
